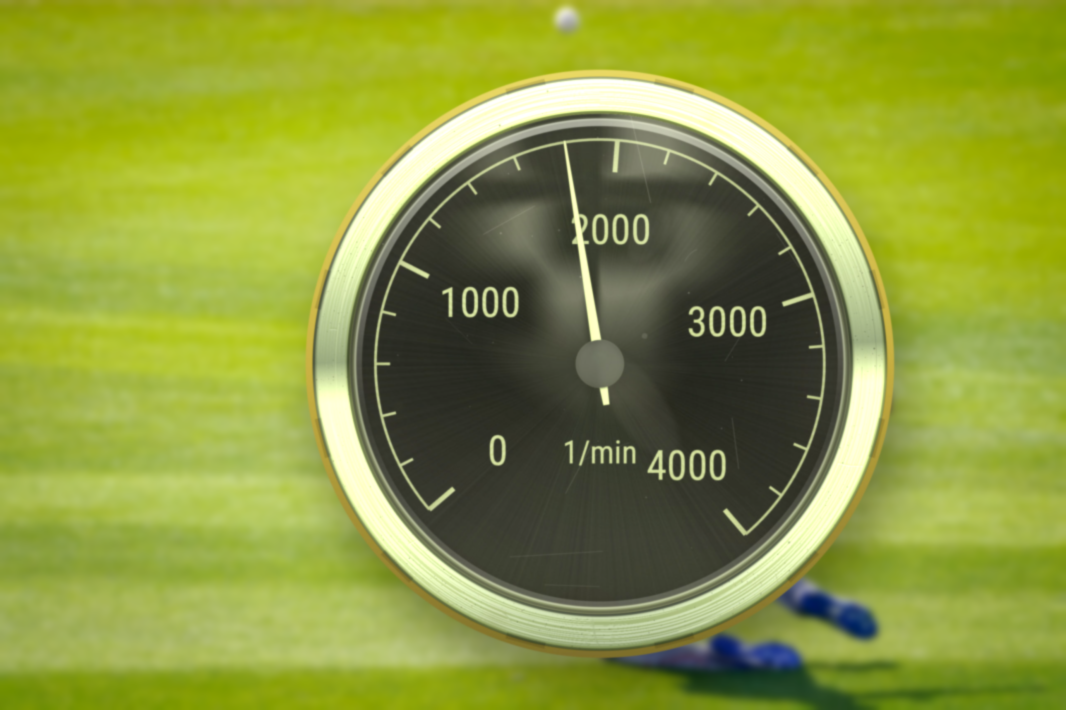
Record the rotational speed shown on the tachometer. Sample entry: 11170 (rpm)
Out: 1800 (rpm)
